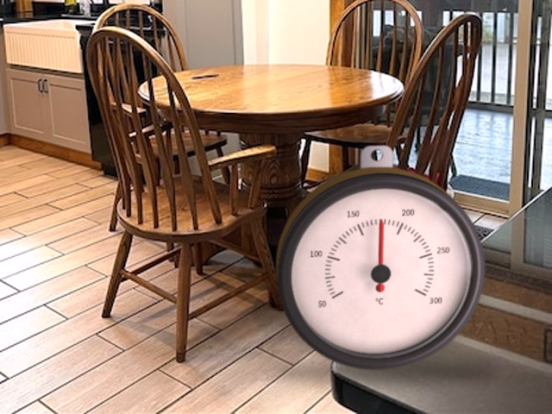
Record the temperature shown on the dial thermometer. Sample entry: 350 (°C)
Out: 175 (°C)
